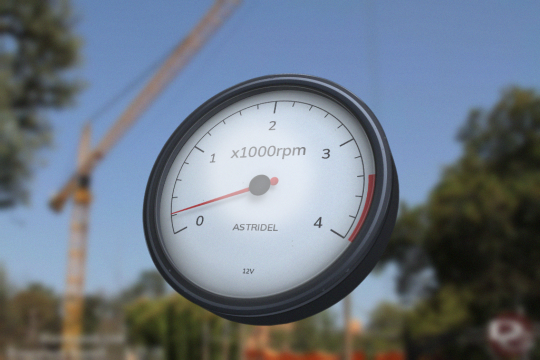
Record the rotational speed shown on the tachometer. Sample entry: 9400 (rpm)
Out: 200 (rpm)
